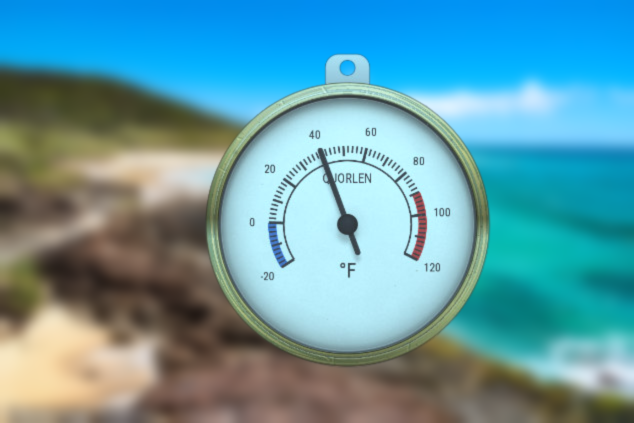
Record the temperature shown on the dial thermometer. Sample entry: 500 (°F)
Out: 40 (°F)
